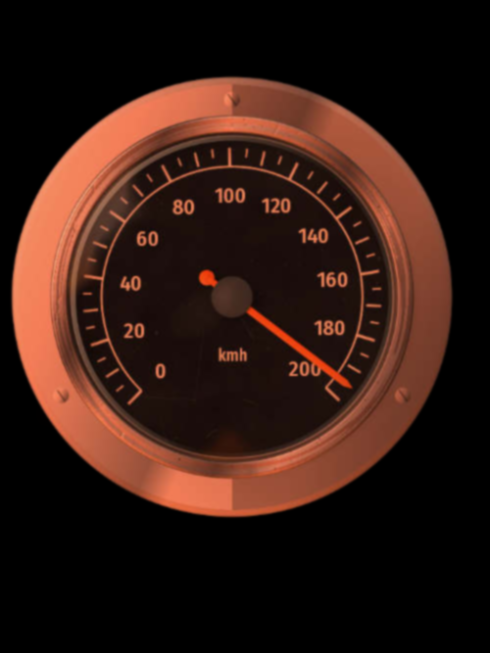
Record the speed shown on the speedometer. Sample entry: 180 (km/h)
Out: 195 (km/h)
